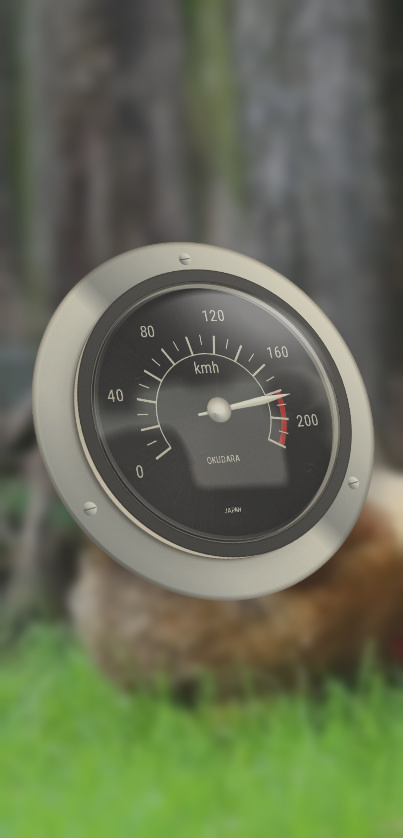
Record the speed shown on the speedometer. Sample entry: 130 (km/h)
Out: 185 (km/h)
